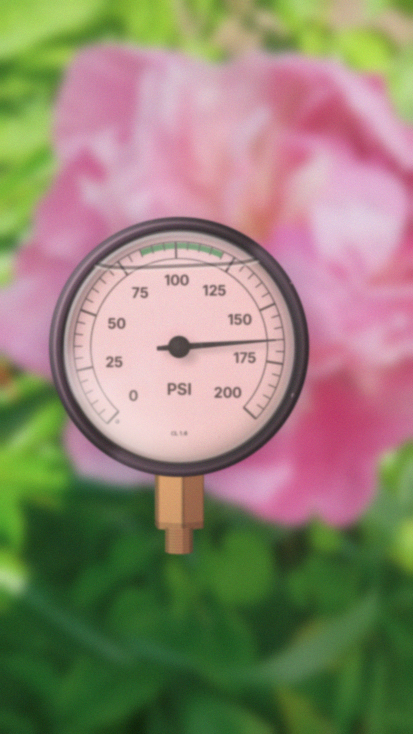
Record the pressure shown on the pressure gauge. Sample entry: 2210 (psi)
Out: 165 (psi)
